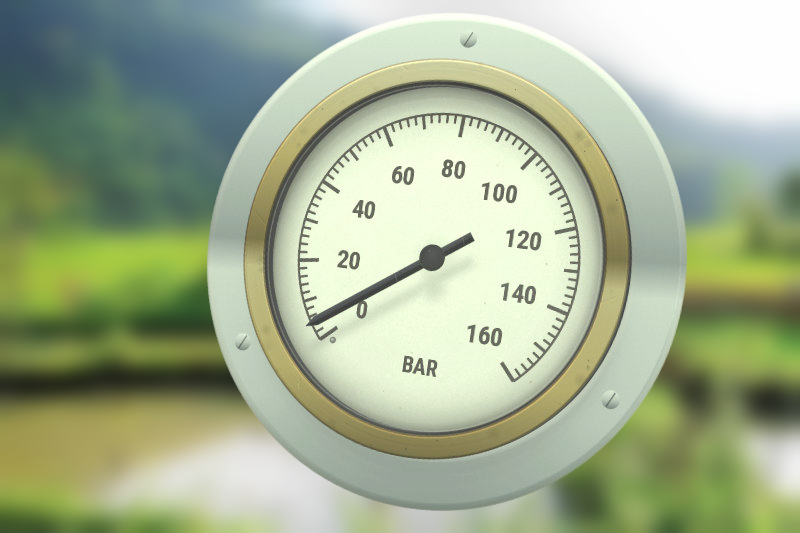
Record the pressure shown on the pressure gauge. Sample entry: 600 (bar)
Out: 4 (bar)
